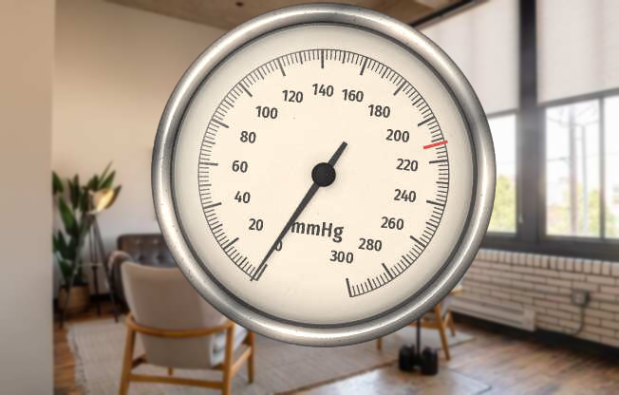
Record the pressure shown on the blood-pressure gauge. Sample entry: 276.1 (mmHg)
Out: 2 (mmHg)
